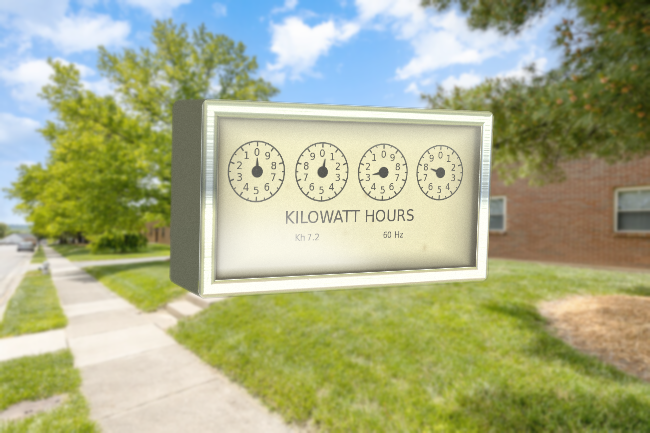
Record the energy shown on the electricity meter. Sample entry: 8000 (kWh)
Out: 28 (kWh)
